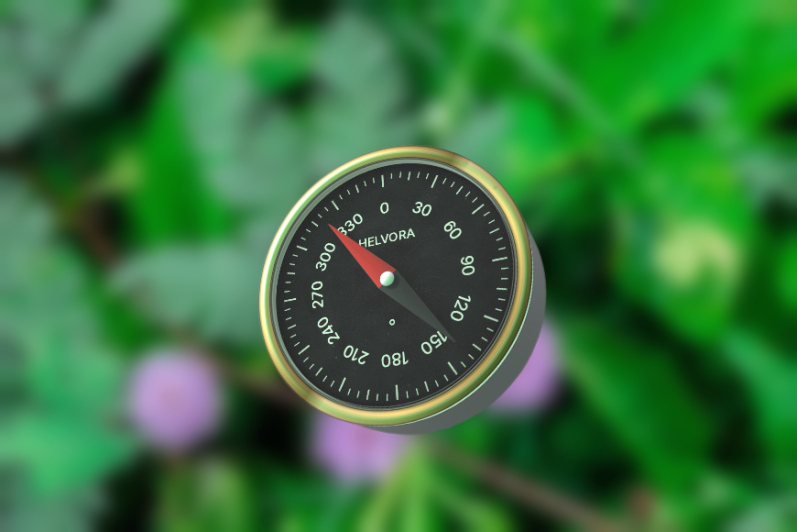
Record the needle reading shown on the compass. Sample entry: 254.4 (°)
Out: 320 (°)
